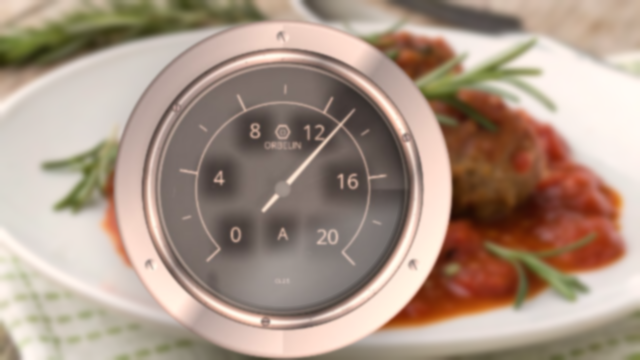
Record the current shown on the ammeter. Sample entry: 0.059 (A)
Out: 13 (A)
